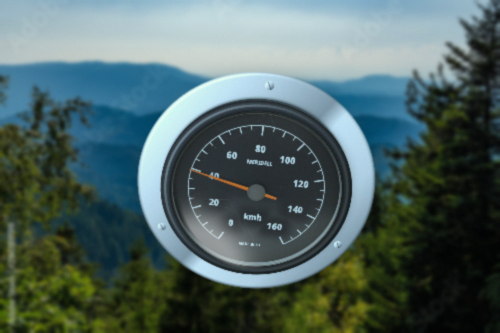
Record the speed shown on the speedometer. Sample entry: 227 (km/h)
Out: 40 (km/h)
